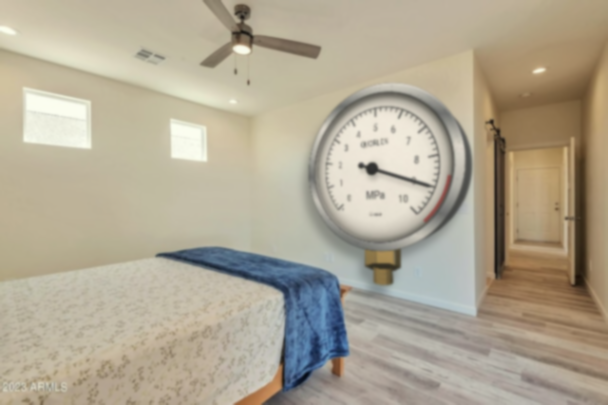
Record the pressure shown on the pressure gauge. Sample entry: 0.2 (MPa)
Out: 9 (MPa)
